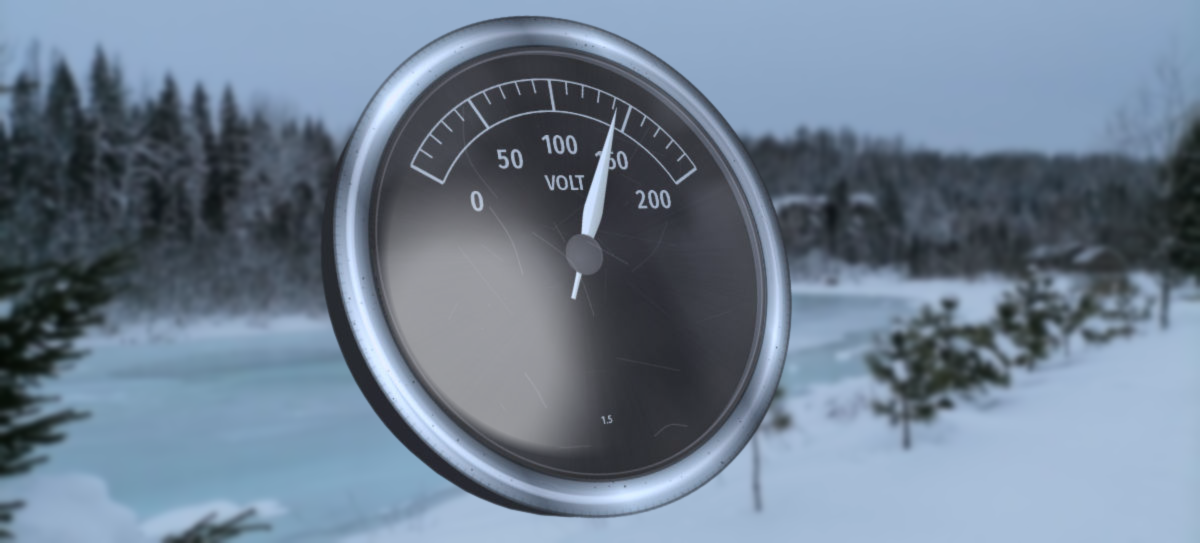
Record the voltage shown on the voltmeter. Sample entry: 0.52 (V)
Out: 140 (V)
